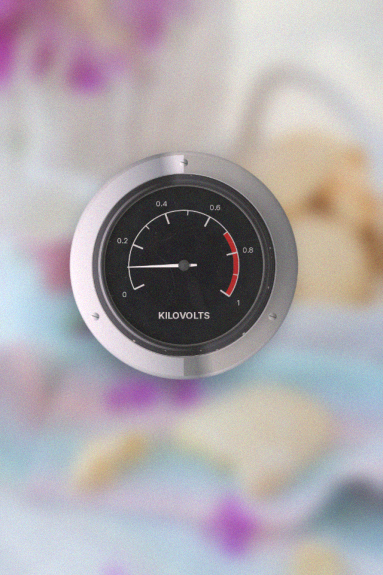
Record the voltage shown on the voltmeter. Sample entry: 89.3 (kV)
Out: 0.1 (kV)
